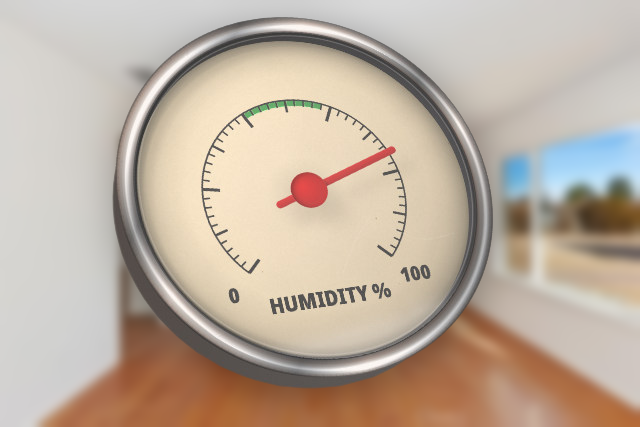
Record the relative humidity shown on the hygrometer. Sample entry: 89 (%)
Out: 76 (%)
